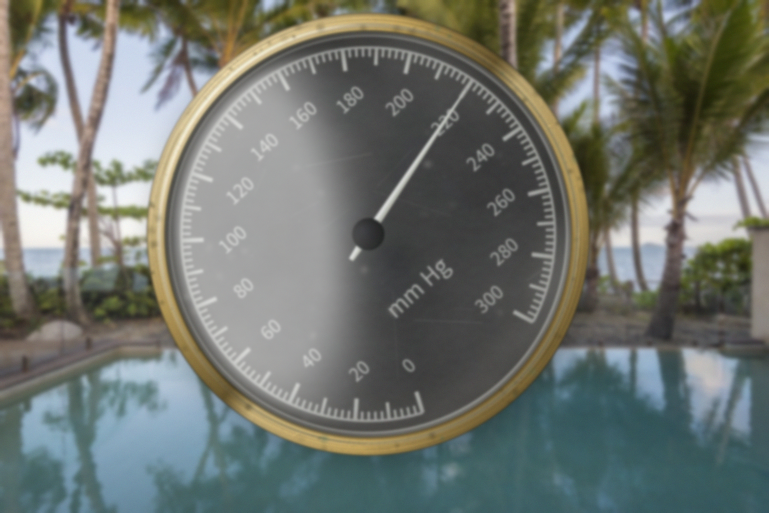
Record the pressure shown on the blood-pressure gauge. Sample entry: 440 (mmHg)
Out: 220 (mmHg)
